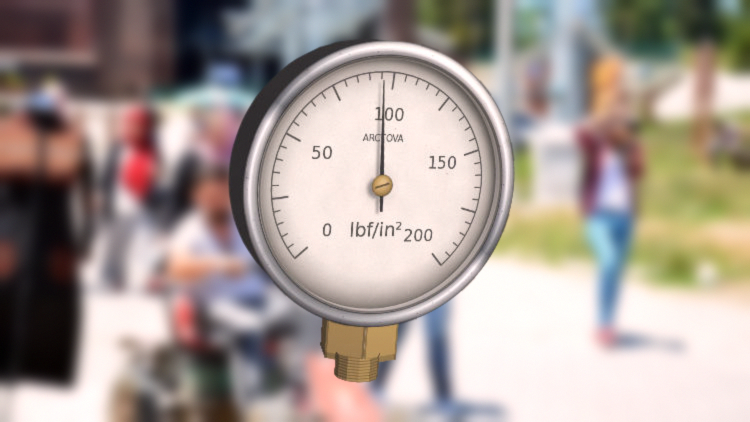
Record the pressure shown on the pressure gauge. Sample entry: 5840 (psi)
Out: 95 (psi)
